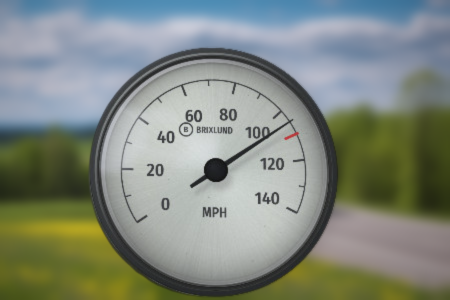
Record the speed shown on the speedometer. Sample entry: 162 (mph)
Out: 105 (mph)
